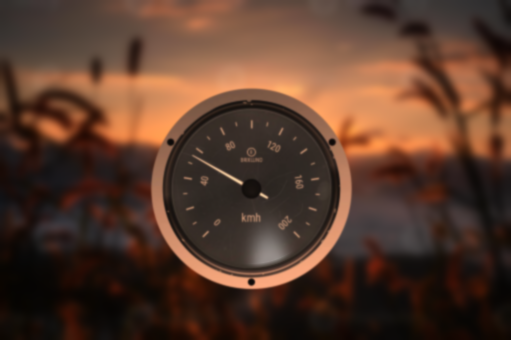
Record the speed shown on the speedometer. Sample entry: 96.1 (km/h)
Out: 55 (km/h)
